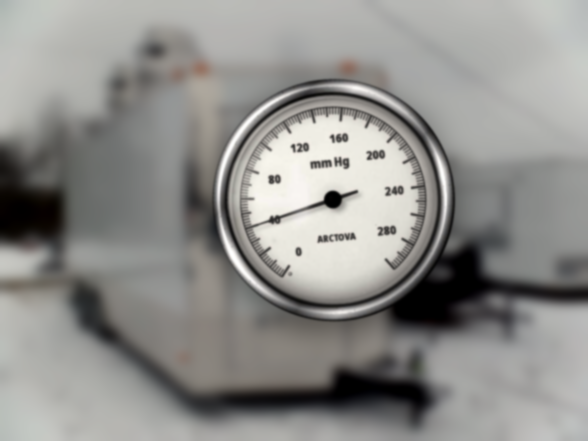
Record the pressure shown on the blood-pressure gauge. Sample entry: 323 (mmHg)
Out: 40 (mmHg)
